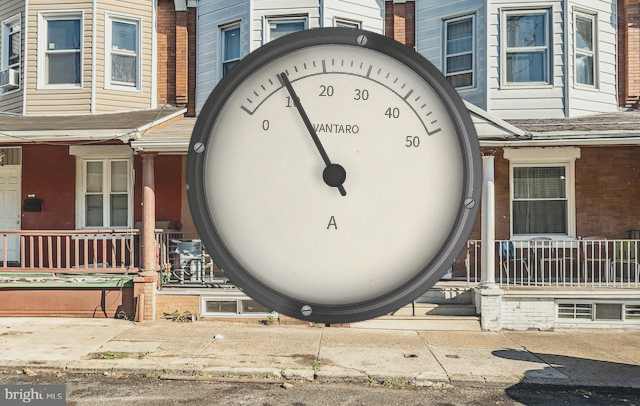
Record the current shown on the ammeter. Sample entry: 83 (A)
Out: 11 (A)
